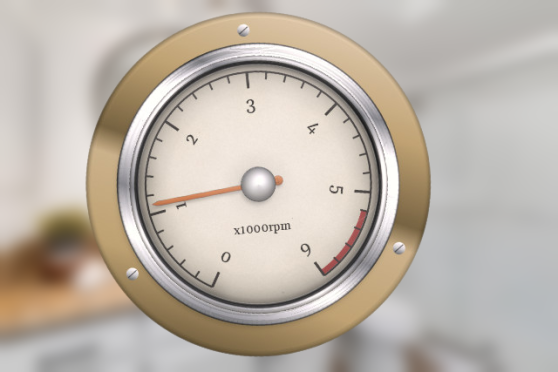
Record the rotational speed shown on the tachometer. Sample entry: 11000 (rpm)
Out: 1100 (rpm)
